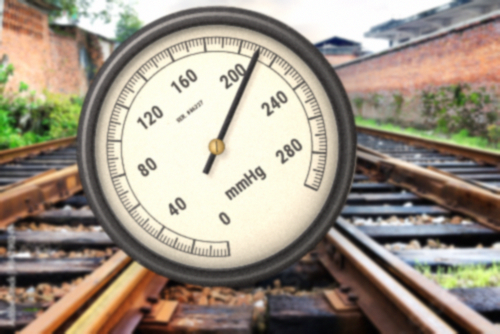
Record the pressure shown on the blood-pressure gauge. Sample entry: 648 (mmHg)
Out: 210 (mmHg)
